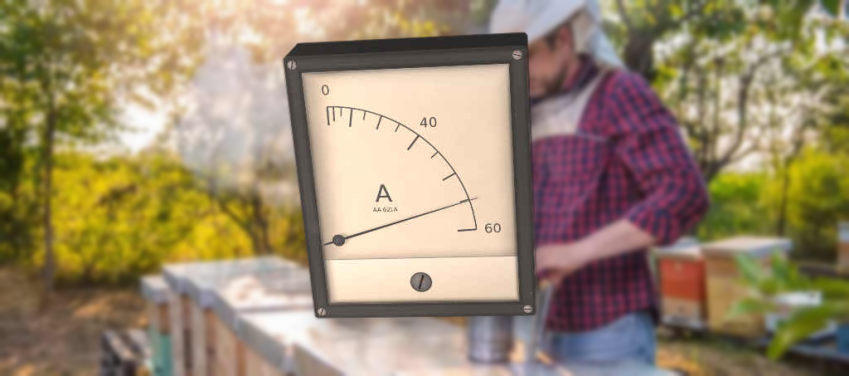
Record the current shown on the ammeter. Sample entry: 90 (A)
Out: 55 (A)
